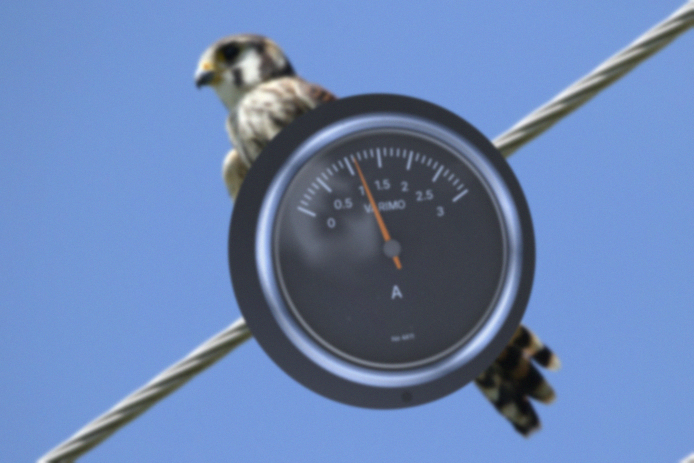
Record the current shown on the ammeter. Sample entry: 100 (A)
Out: 1.1 (A)
